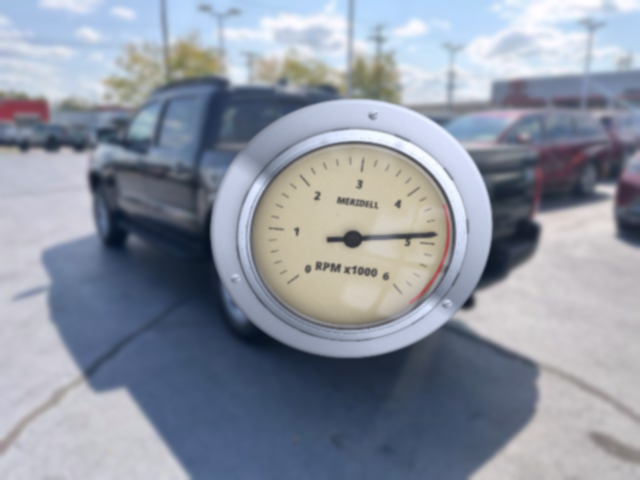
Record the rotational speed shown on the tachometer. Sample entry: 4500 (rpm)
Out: 4800 (rpm)
